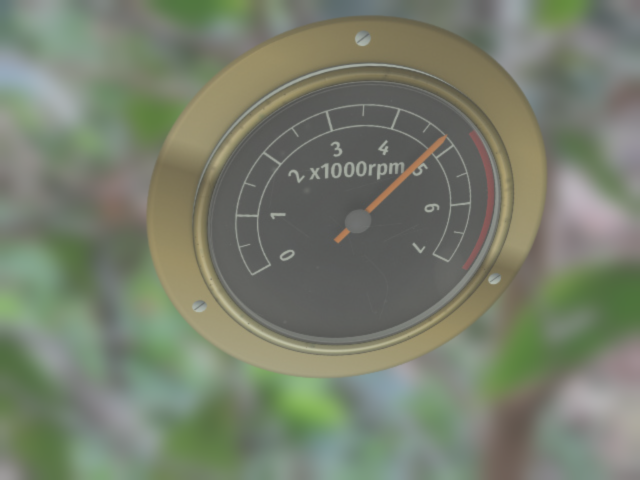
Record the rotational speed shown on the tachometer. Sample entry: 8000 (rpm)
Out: 4750 (rpm)
